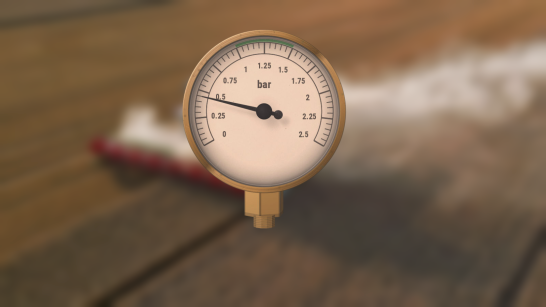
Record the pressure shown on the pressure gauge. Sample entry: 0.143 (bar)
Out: 0.45 (bar)
